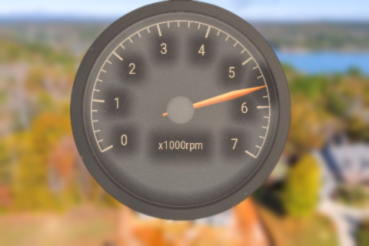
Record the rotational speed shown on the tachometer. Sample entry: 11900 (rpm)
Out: 5600 (rpm)
